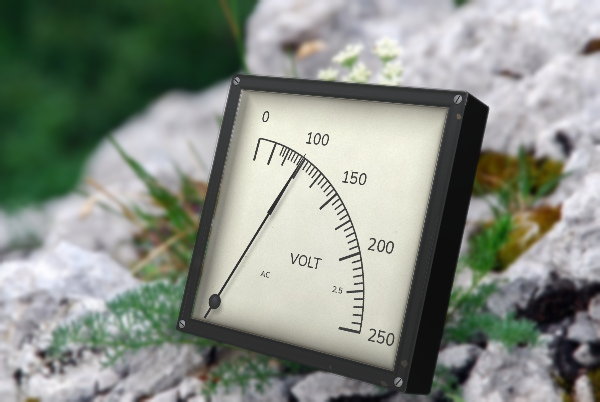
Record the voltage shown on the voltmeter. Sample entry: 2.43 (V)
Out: 100 (V)
